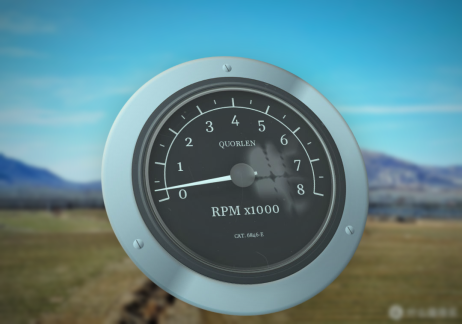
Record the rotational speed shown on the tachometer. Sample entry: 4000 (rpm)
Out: 250 (rpm)
